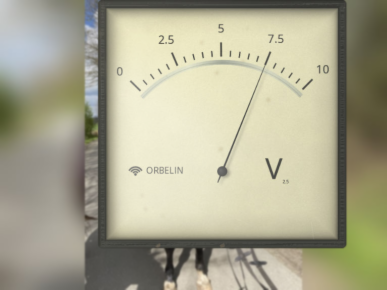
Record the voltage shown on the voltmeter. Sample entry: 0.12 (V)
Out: 7.5 (V)
